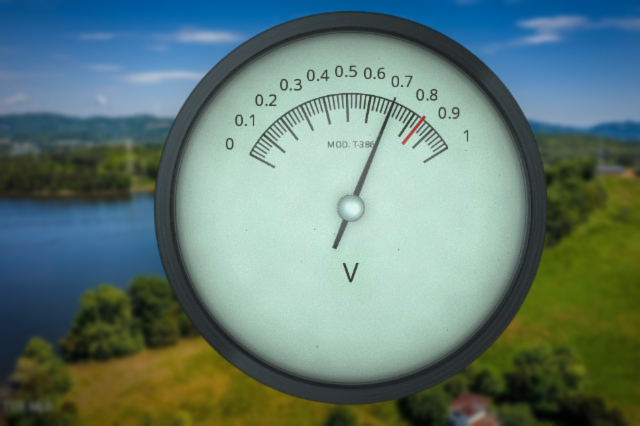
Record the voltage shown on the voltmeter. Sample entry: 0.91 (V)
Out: 0.7 (V)
